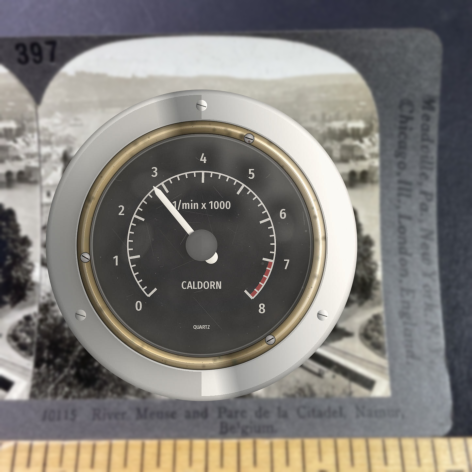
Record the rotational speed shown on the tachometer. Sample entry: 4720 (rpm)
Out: 2800 (rpm)
